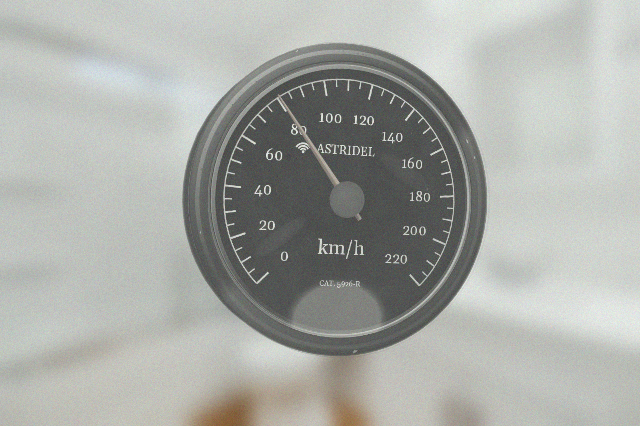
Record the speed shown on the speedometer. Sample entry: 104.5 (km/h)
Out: 80 (km/h)
